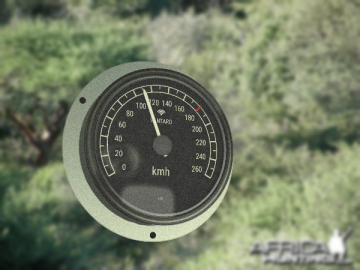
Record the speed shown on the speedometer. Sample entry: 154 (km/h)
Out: 110 (km/h)
